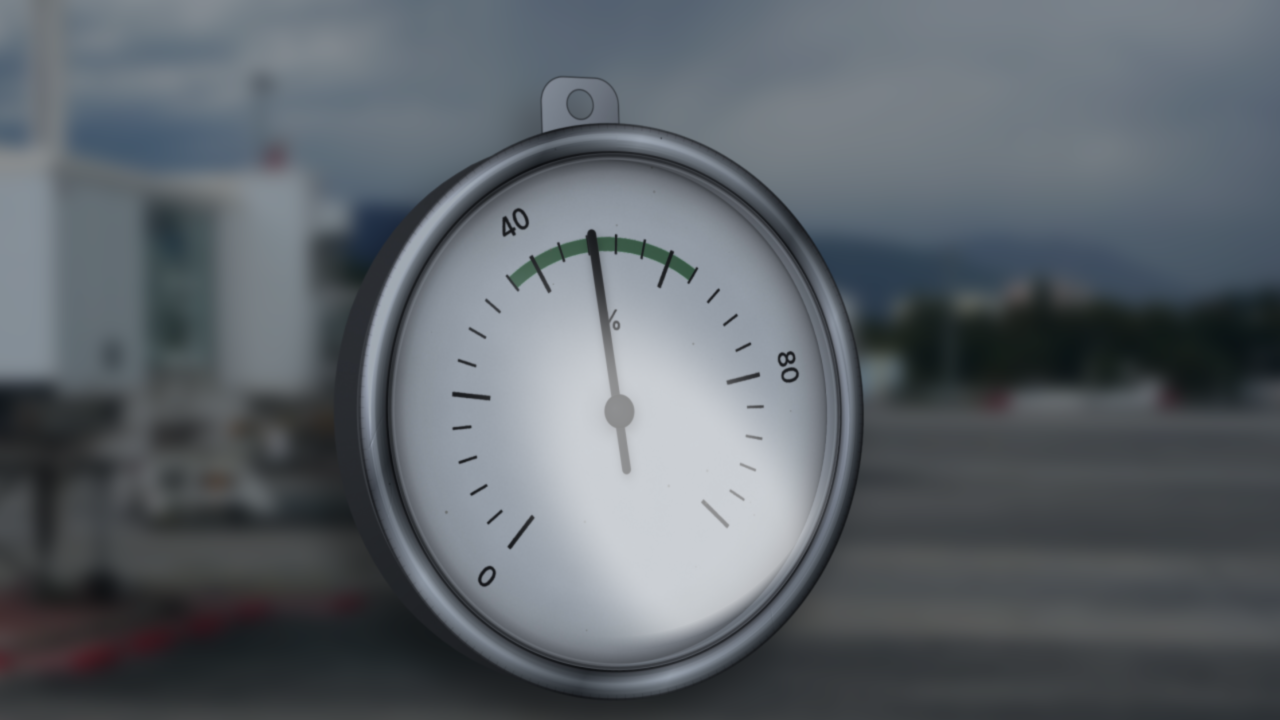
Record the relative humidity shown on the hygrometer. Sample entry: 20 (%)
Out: 48 (%)
